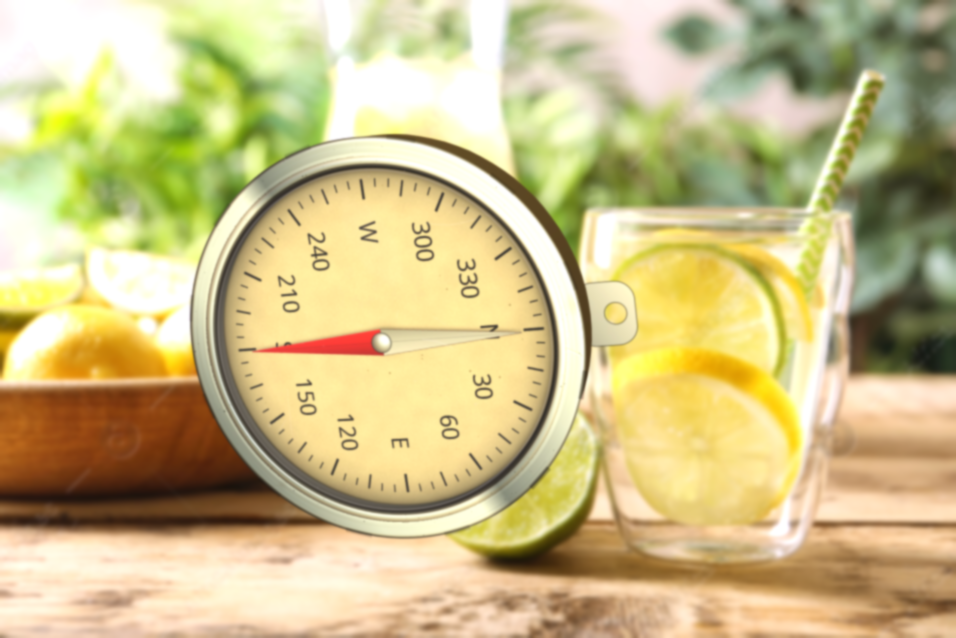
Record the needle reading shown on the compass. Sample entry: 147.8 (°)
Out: 180 (°)
